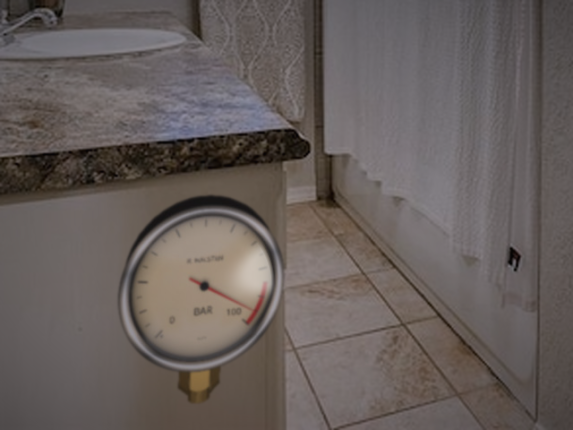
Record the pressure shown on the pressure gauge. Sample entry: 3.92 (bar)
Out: 95 (bar)
